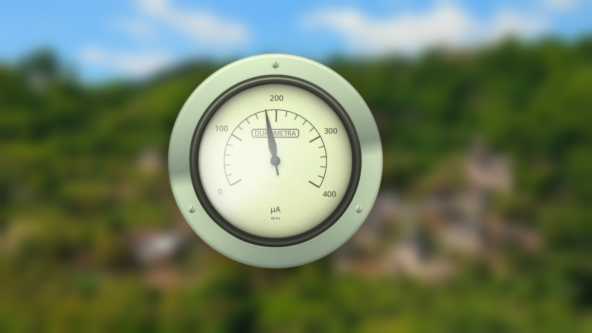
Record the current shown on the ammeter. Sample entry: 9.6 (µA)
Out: 180 (µA)
